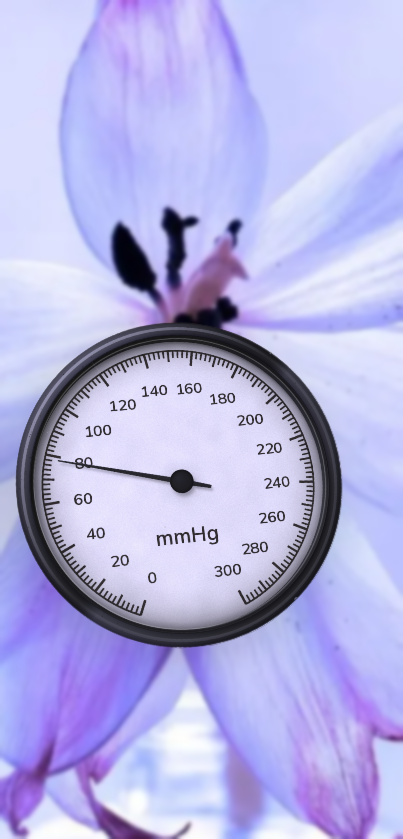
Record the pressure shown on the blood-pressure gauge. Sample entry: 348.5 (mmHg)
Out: 78 (mmHg)
